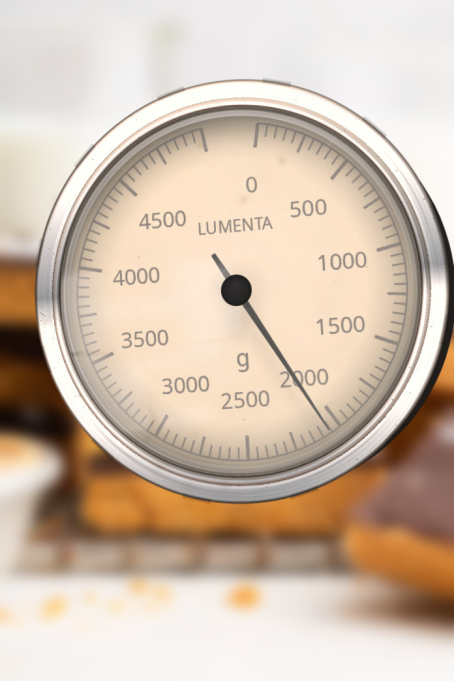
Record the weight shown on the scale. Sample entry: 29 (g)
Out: 2050 (g)
